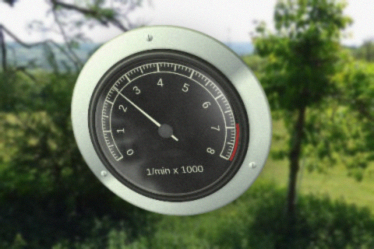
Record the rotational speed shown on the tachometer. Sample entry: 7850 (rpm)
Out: 2500 (rpm)
